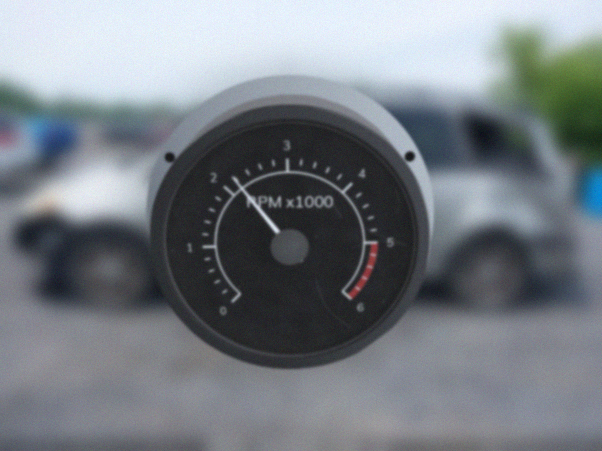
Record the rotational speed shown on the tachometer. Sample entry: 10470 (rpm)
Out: 2200 (rpm)
